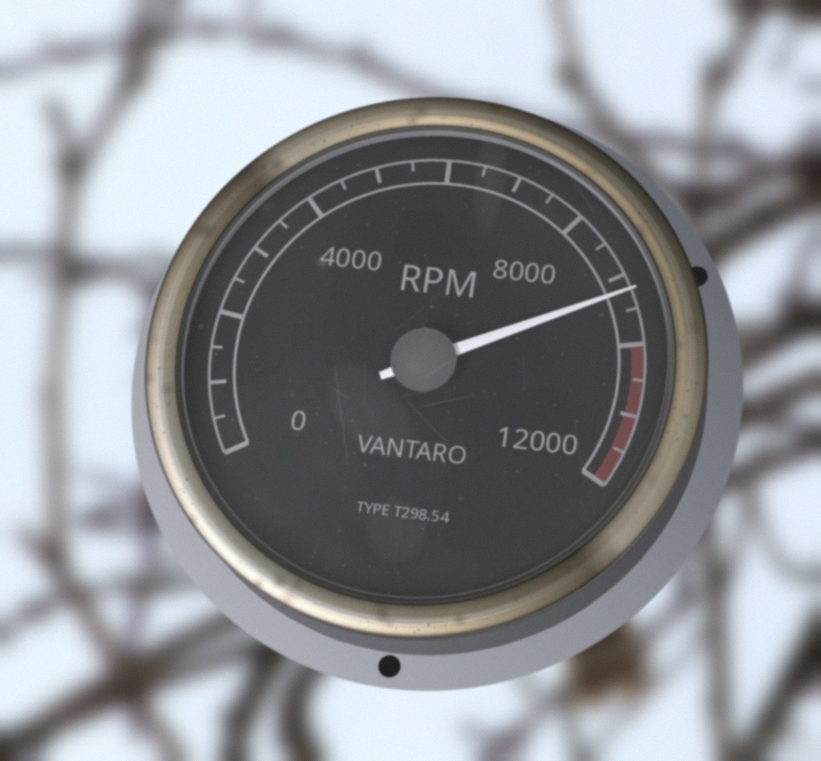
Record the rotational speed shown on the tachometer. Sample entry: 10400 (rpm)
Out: 9250 (rpm)
